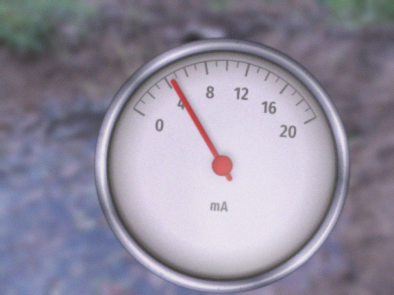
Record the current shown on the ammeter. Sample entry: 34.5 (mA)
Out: 4.5 (mA)
